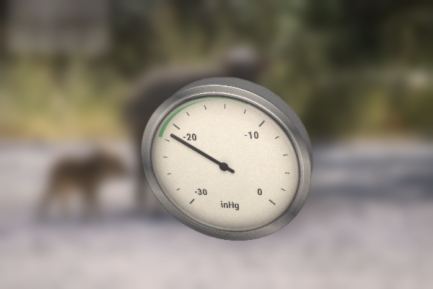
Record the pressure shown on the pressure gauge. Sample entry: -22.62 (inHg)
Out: -21 (inHg)
